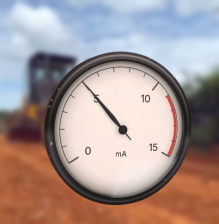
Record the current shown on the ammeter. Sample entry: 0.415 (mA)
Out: 5 (mA)
